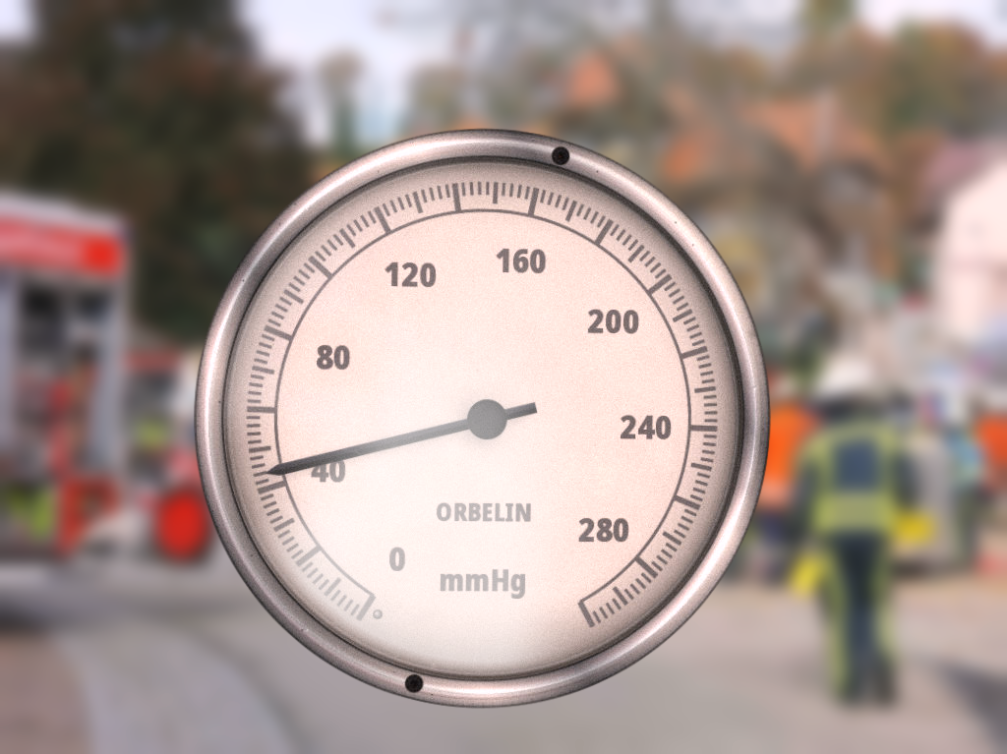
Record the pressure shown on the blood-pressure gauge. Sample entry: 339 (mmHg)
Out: 44 (mmHg)
